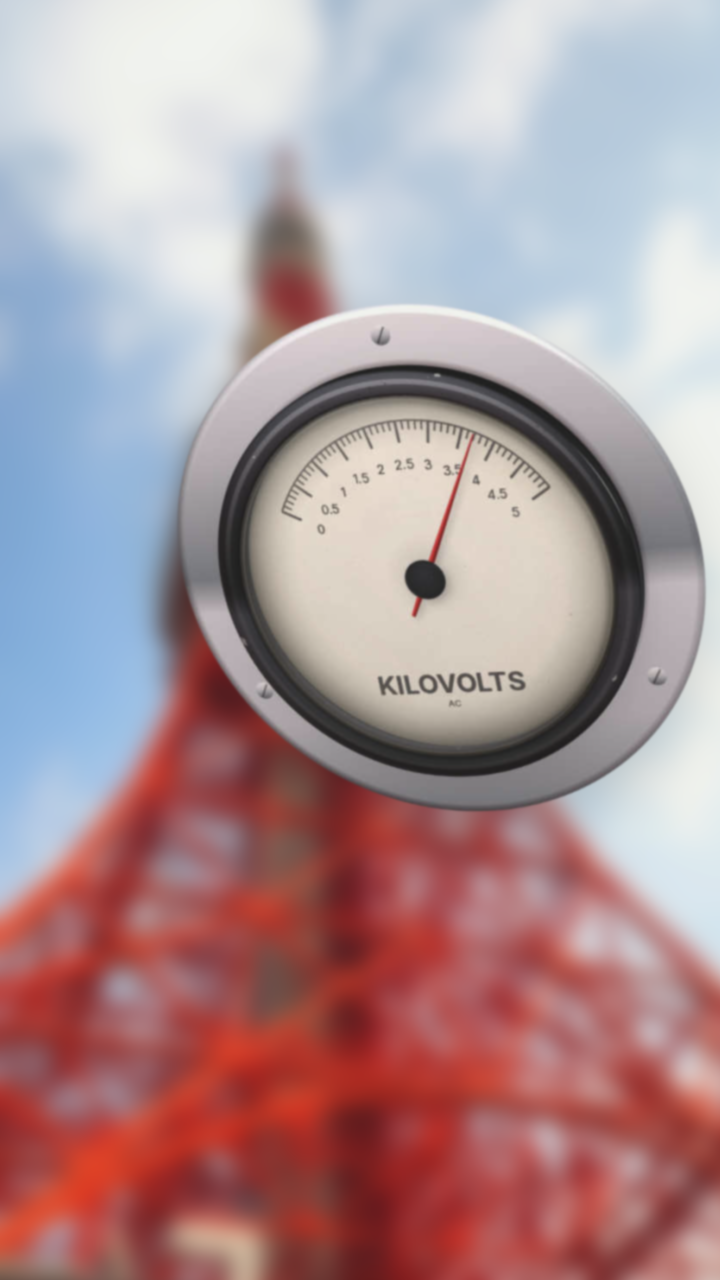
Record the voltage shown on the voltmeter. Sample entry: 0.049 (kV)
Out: 3.7 (kV)
